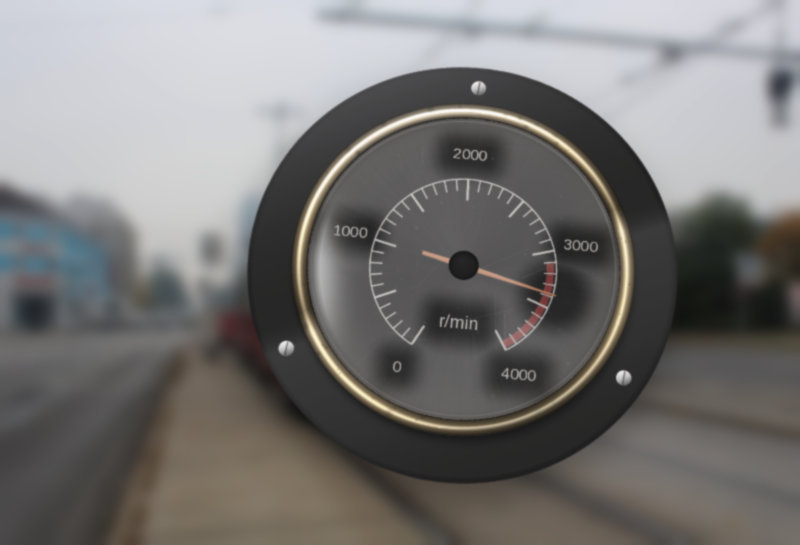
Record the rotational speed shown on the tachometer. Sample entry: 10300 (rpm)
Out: 3400 (rpm)
